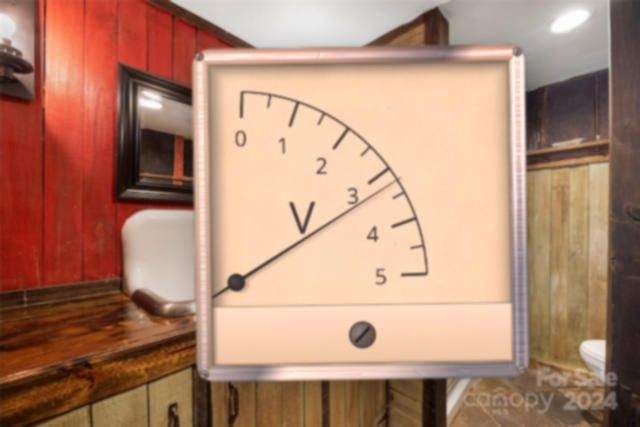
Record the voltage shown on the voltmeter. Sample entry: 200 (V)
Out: 3.25 (V)
